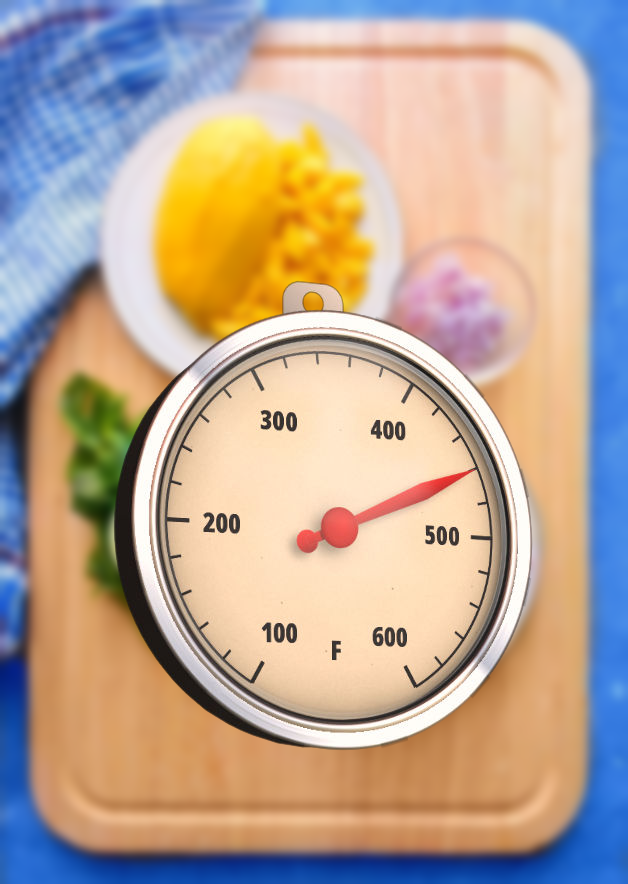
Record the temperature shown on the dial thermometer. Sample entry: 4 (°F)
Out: 460 (°F)
